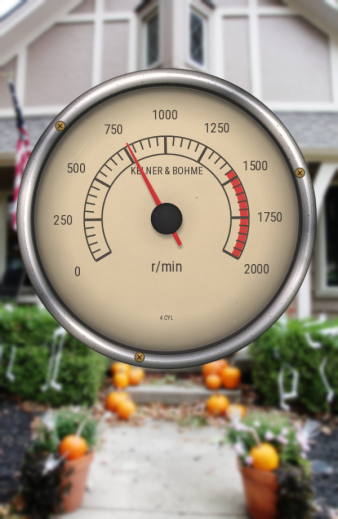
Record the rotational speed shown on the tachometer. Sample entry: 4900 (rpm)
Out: 775 (rpm)
